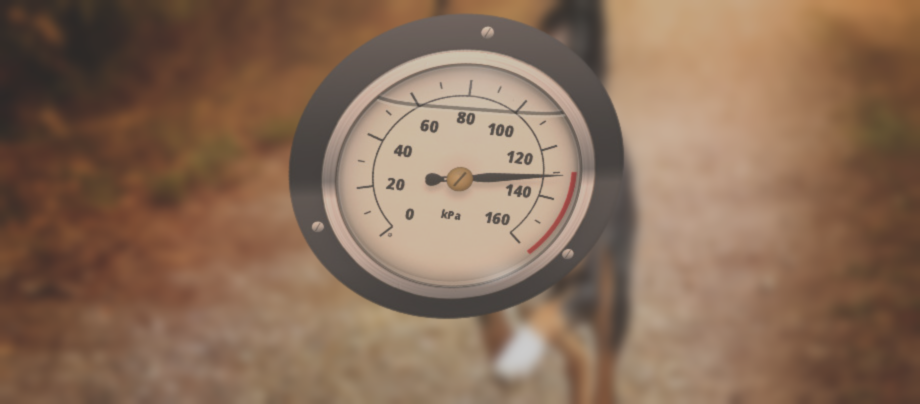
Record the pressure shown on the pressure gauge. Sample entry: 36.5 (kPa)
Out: 130 (kPa)
